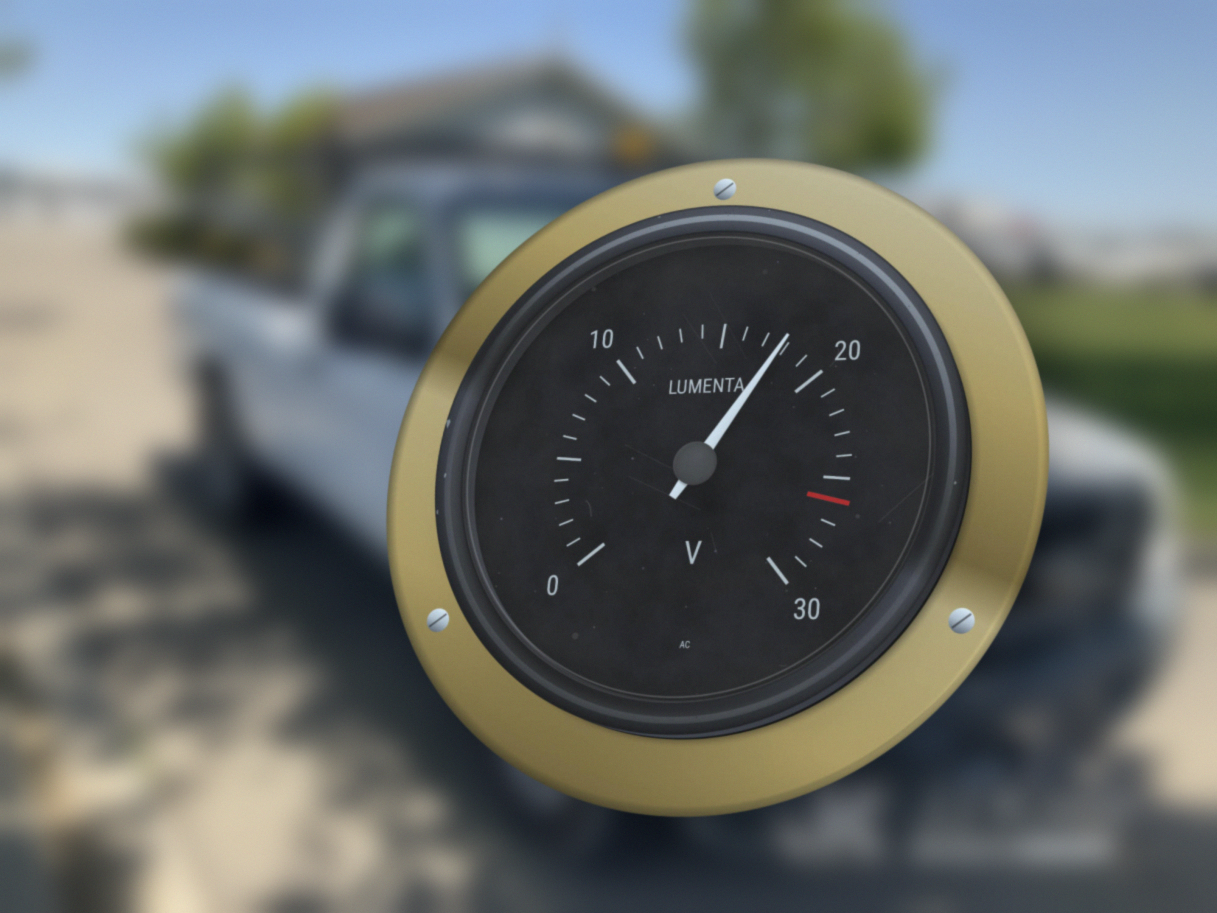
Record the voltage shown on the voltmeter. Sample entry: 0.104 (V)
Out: 18 (V)
